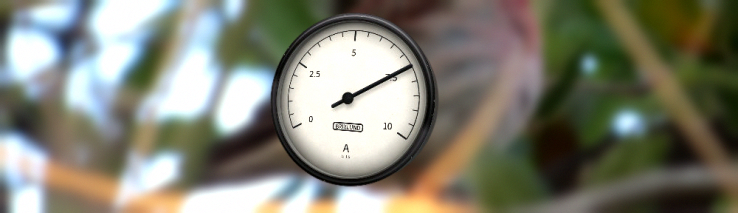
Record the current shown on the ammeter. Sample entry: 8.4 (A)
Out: 7.5 (A)
